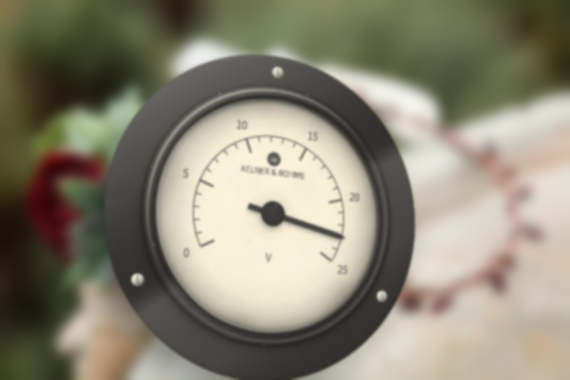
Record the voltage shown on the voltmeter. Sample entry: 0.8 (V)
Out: 23 (V)
